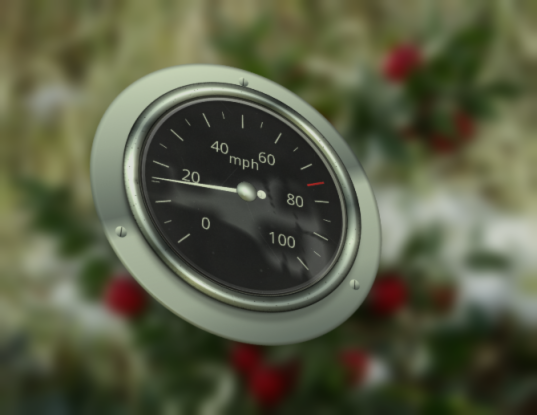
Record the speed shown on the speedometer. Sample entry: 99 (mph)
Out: 15 (mph)
